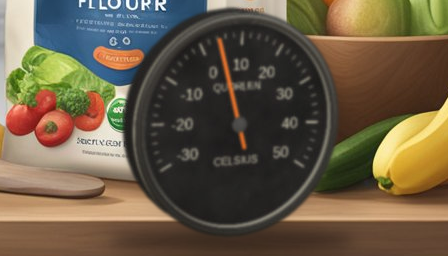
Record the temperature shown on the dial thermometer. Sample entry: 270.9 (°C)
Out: 4 (°C)
